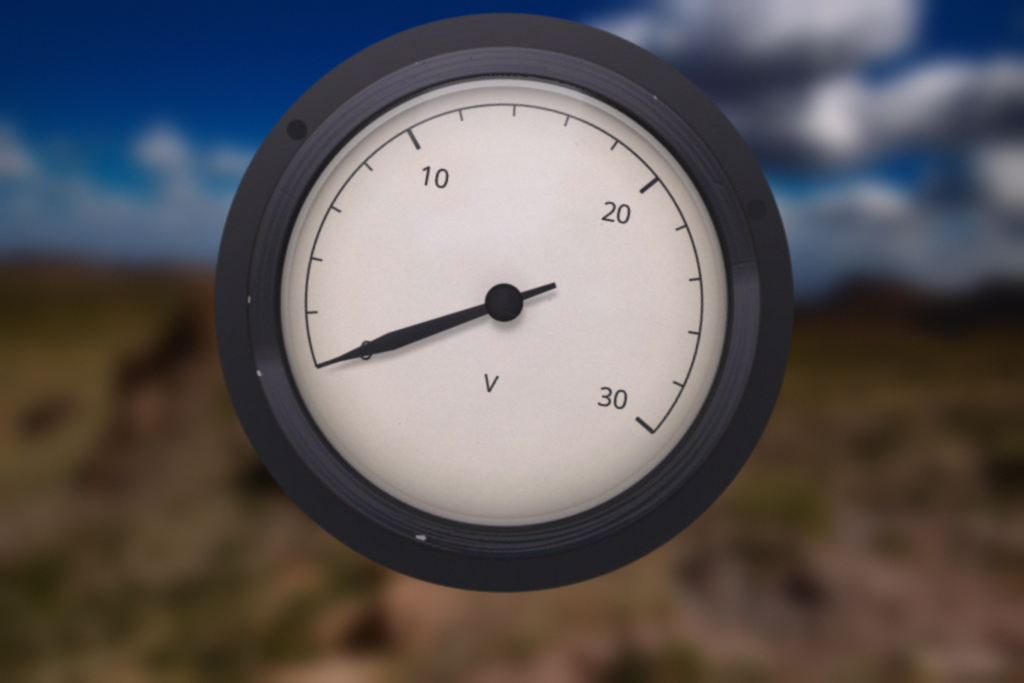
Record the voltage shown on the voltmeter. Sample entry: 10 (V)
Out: 0 (V)
